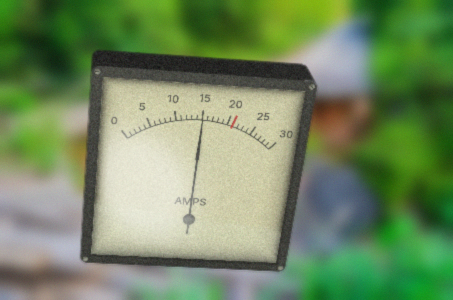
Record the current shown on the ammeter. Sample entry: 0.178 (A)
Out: 15 (A)
